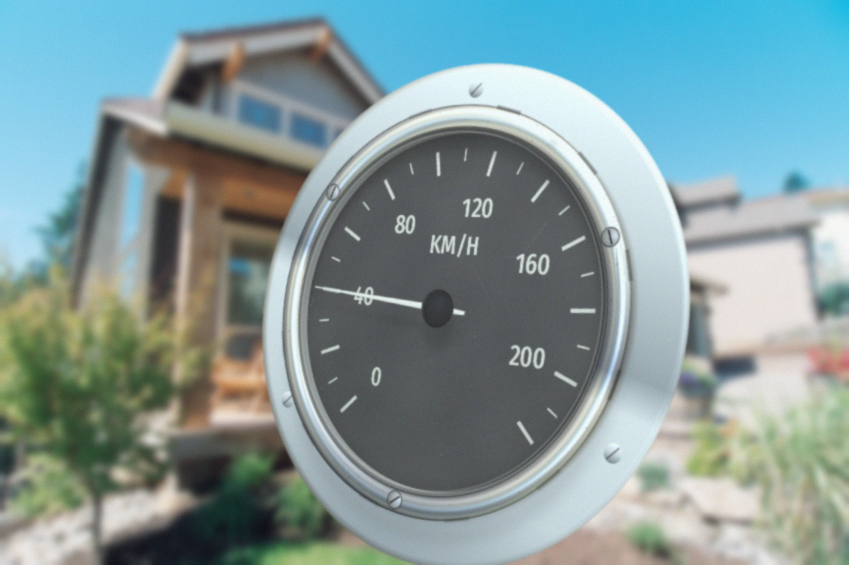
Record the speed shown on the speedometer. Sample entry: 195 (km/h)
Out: 40 (km/h)
